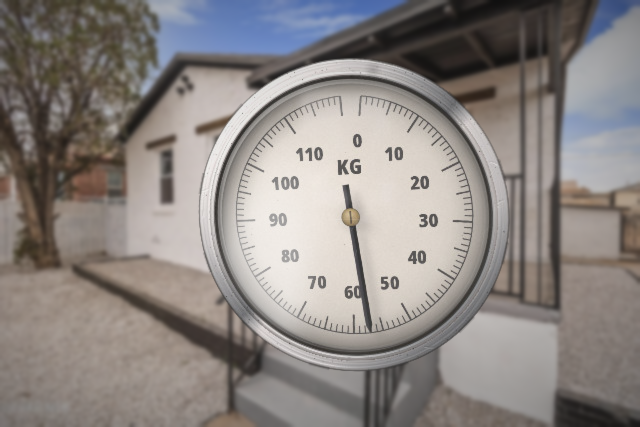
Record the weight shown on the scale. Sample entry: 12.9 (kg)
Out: 57 (kg)
